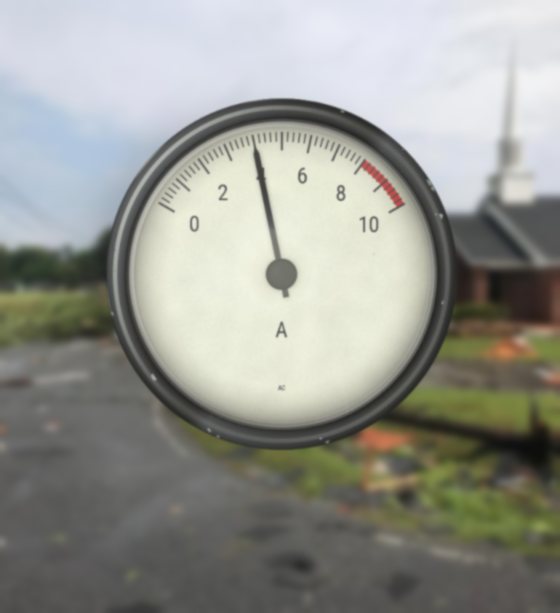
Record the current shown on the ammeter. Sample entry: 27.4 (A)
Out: 4 (A)
